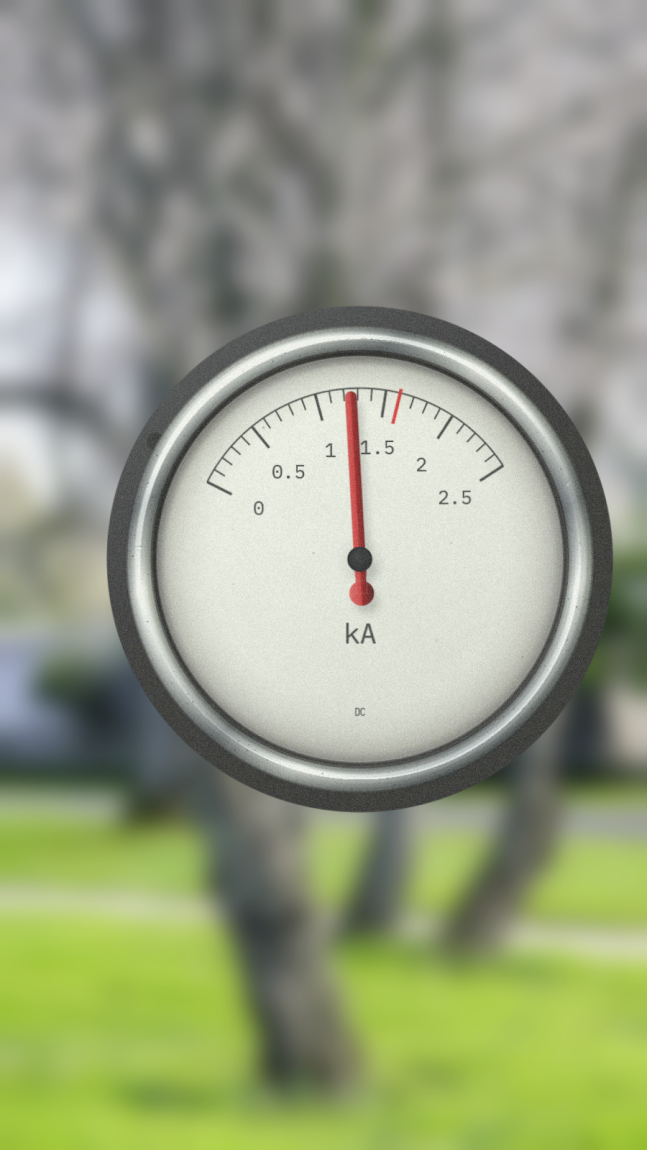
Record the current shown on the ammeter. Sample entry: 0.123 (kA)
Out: 1.25 (kA)
